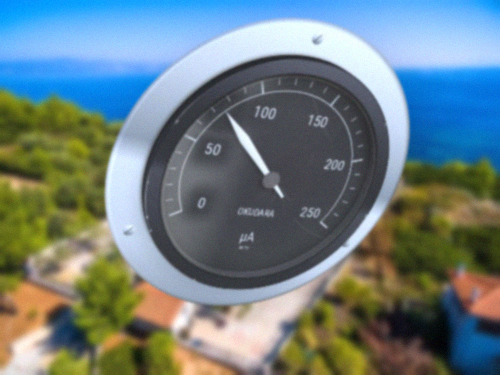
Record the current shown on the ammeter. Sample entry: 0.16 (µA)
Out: 75 (µA)
